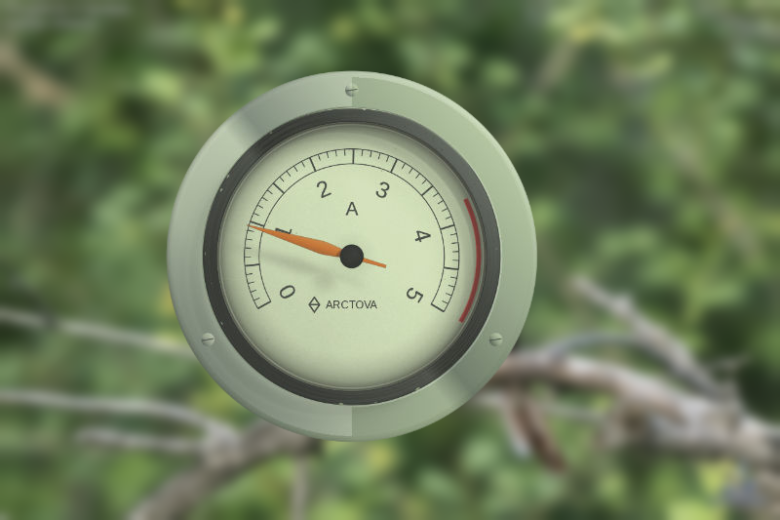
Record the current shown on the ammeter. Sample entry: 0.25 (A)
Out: 0.95 (A)
